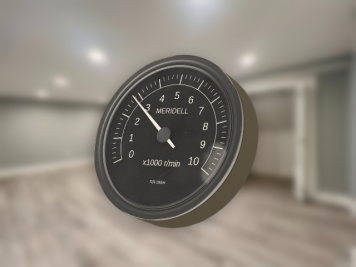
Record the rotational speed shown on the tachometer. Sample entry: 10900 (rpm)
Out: 2800 (rpm)
